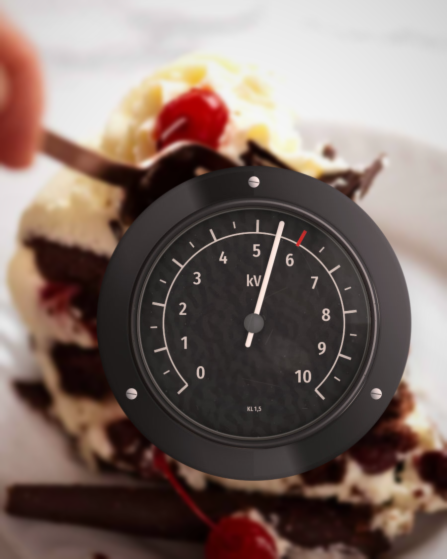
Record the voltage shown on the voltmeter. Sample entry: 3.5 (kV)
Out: 5.5 (kV)
